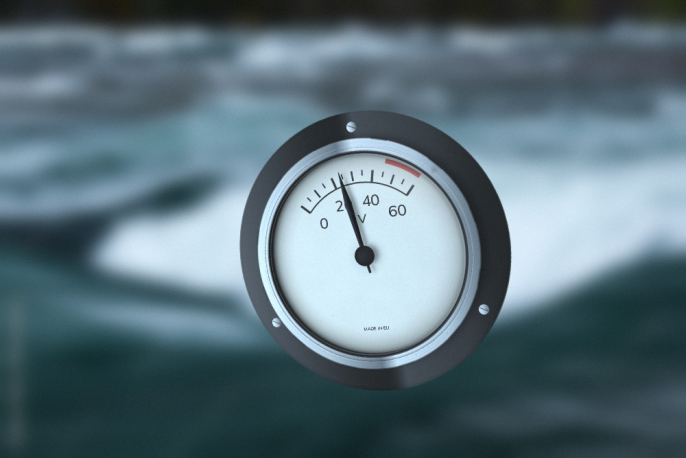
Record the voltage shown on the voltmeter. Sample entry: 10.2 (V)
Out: 25 (V)
